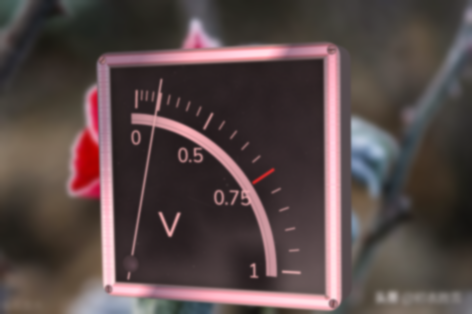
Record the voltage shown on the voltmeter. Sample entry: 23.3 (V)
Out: 0.25 (V)
